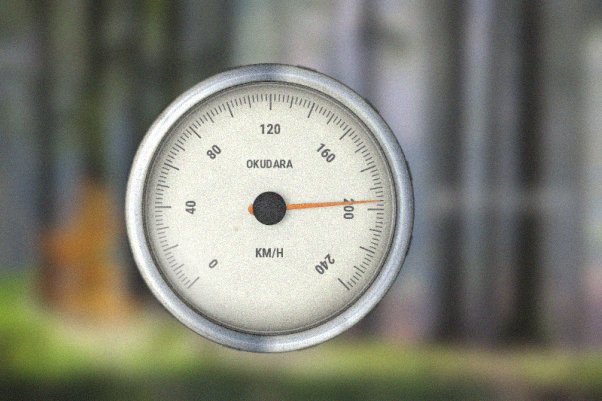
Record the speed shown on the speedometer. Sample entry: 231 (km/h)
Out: 196 (km/h)
